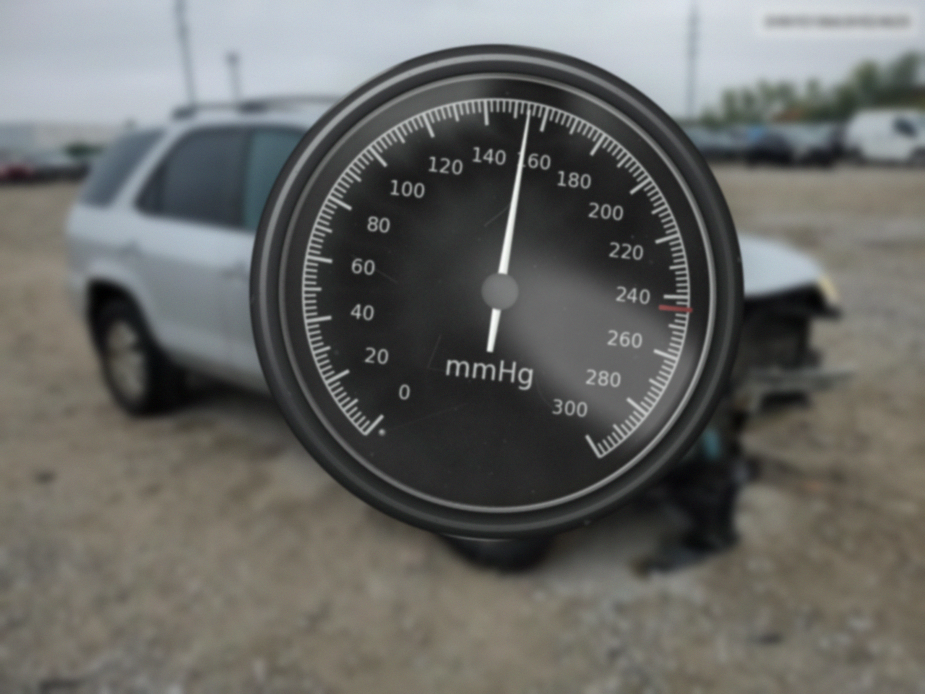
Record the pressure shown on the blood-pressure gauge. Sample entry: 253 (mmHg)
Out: 154 (mmHg)
